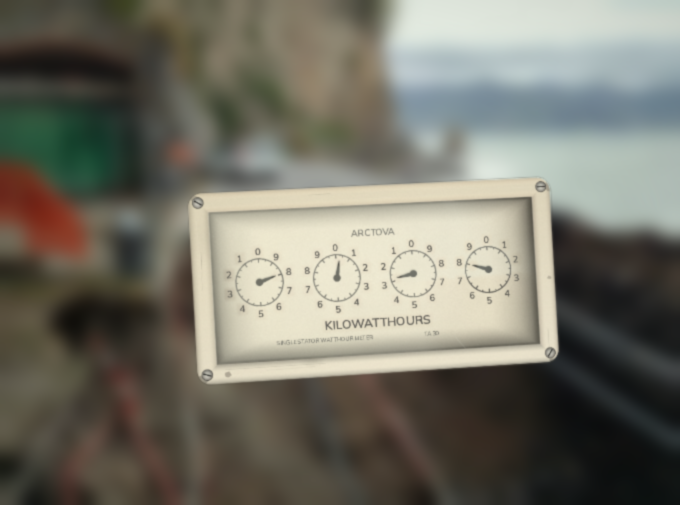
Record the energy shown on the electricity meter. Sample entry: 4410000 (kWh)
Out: 8028 (kWh)
